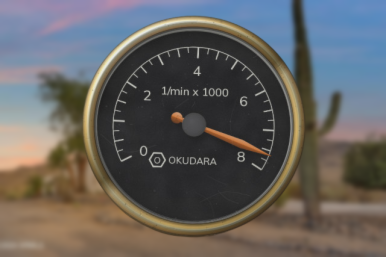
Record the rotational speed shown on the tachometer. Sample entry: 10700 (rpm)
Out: 7625 (rpm)
